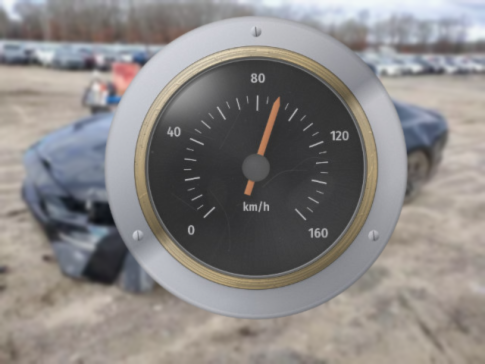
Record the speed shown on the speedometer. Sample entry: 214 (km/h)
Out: 90 (km/h)
